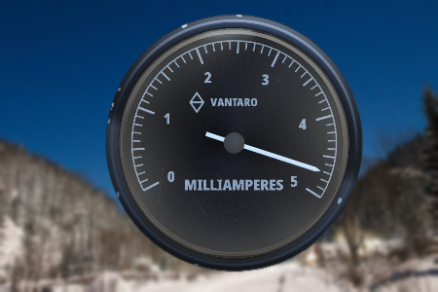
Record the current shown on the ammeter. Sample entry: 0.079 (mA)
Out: 4.7 (mA)
